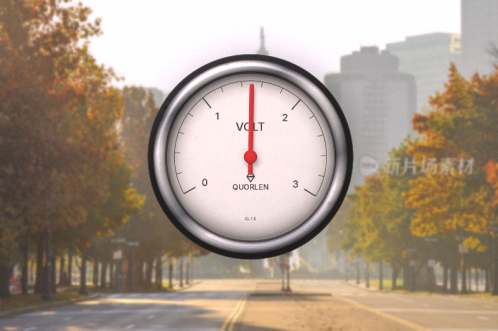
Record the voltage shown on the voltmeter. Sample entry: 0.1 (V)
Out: 1.5 (V)
